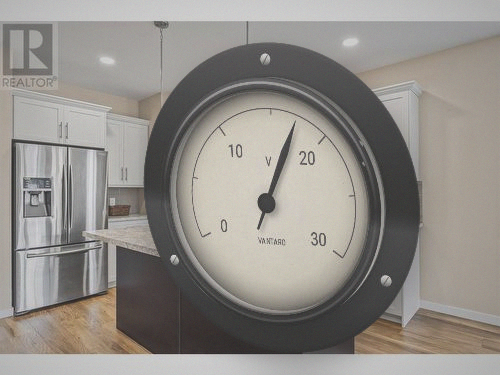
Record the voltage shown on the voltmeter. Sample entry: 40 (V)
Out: 17.5 (V)
